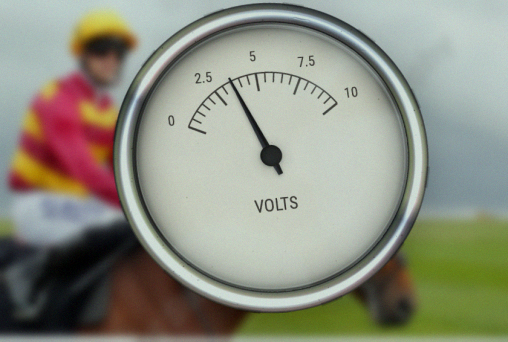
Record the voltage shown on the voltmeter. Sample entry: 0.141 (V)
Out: 3.5 (V)
